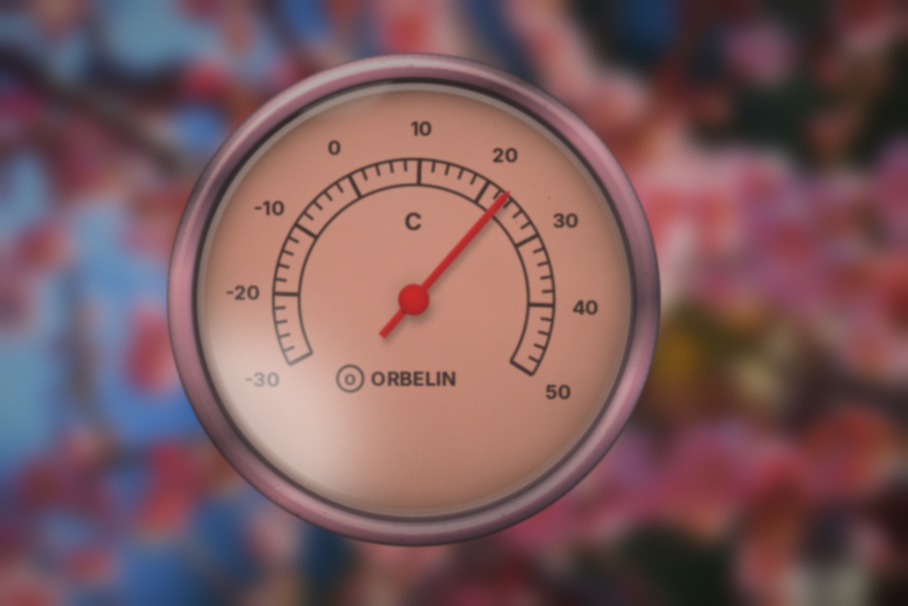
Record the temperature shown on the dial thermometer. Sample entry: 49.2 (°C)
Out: 23 (°C)
